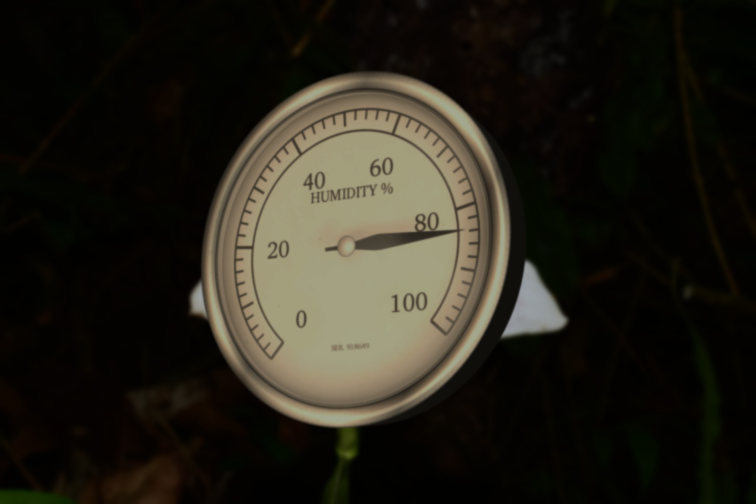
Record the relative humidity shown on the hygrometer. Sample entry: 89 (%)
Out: 84 (%)
